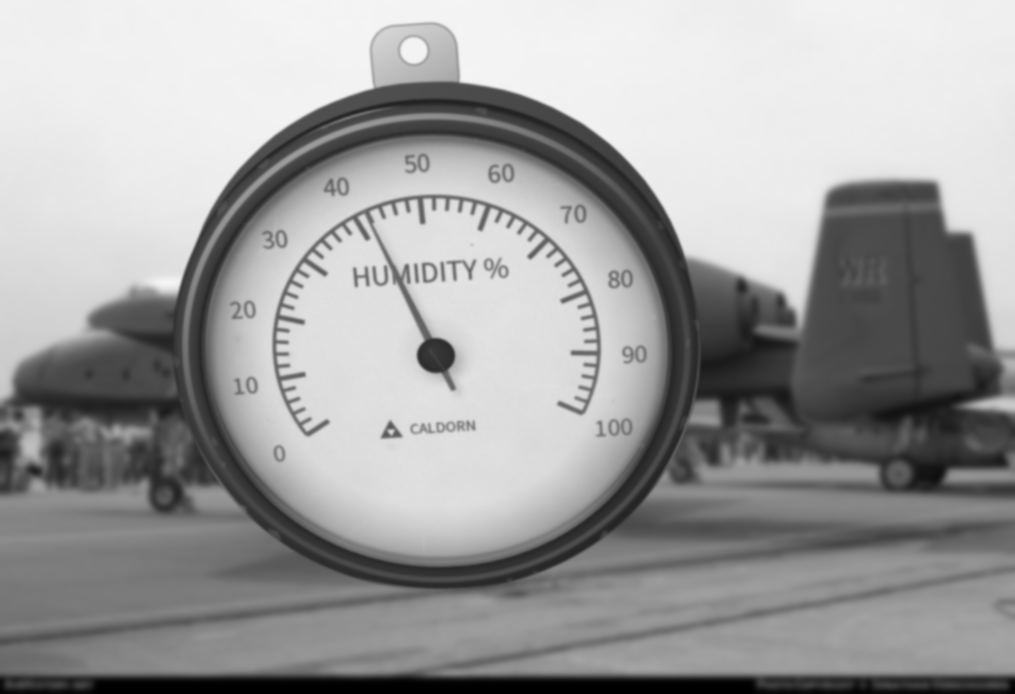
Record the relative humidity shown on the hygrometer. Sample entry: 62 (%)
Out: 42 (%)
